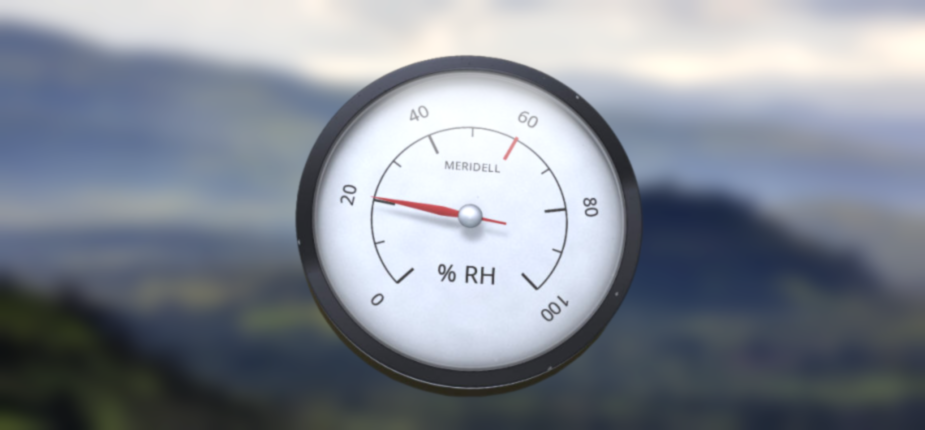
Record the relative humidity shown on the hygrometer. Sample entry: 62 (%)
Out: 20 (%)
